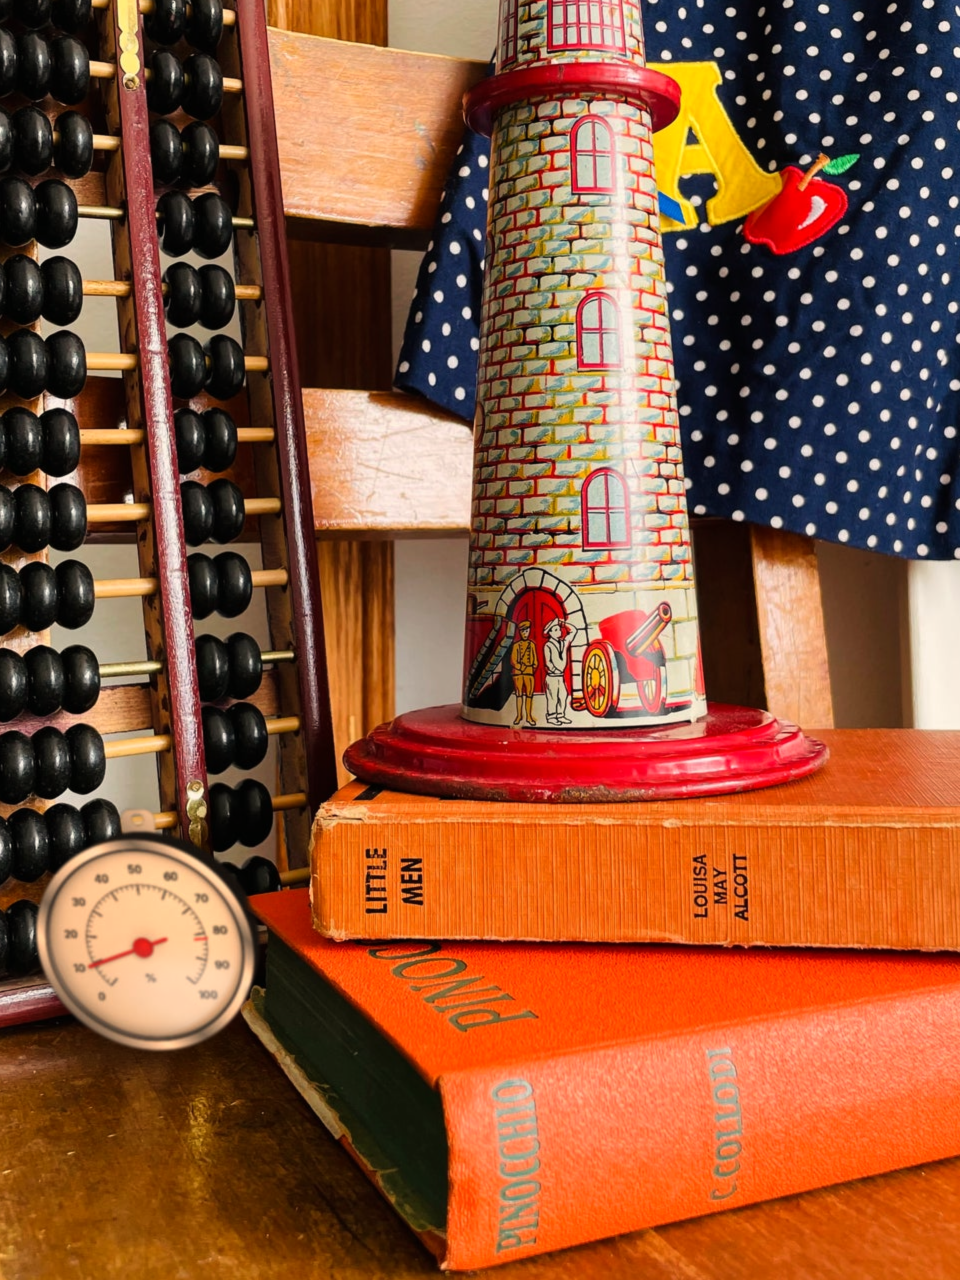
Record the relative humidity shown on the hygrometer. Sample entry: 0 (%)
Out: 10 (%)
